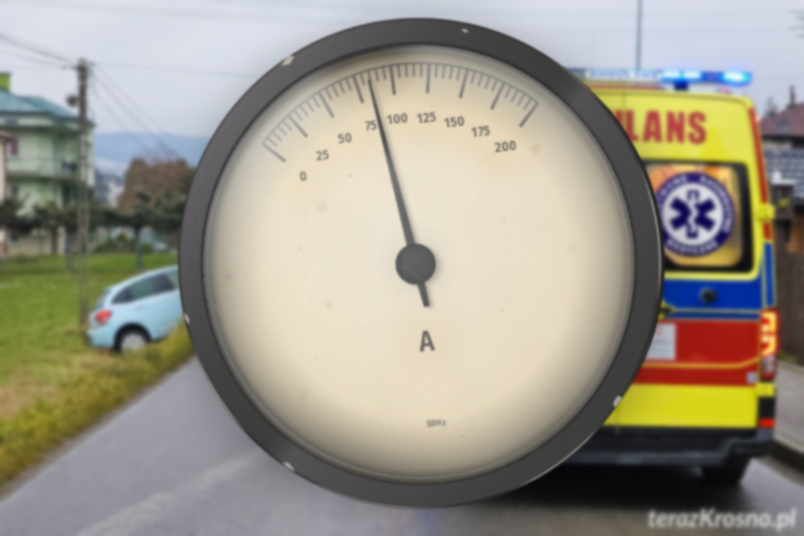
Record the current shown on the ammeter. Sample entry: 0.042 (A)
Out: 85 (A)
